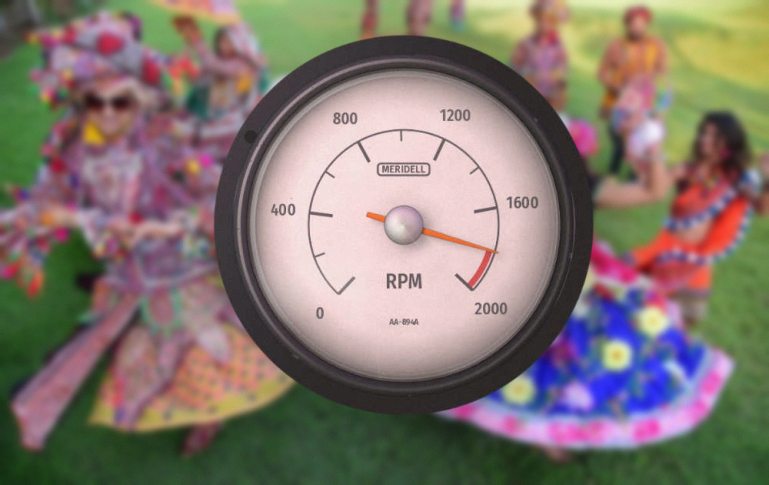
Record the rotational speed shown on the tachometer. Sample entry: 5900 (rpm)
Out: 1800 (rpm)
